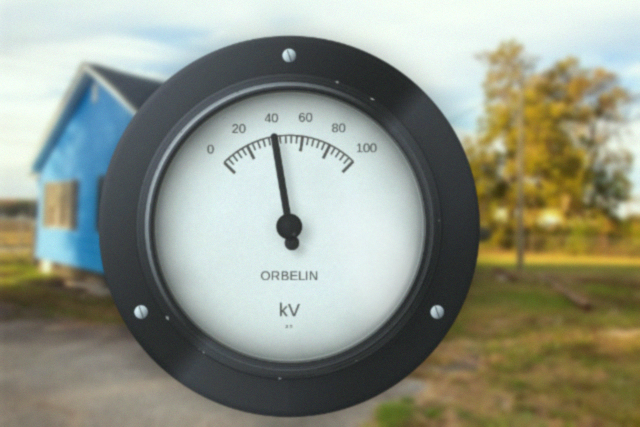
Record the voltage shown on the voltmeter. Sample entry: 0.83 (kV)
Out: 40 (kV)
